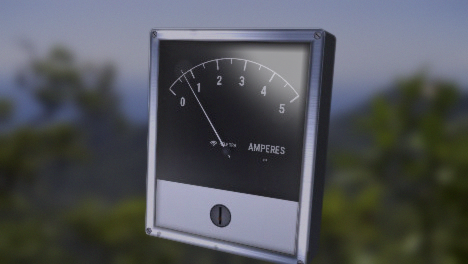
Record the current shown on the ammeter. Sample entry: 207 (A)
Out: 0.75 (A)
